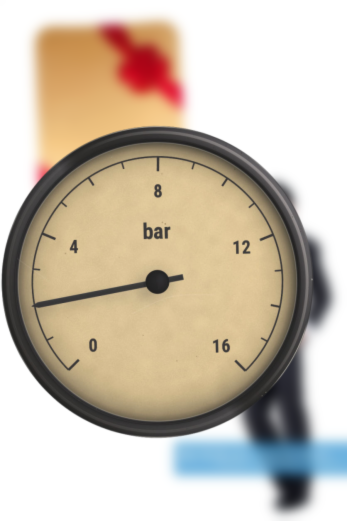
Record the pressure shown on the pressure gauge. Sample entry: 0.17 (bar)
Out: 2 (bar)
